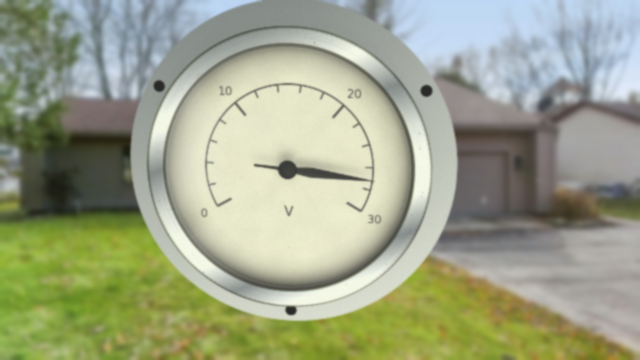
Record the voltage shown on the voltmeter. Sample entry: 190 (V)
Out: 27 (V)
